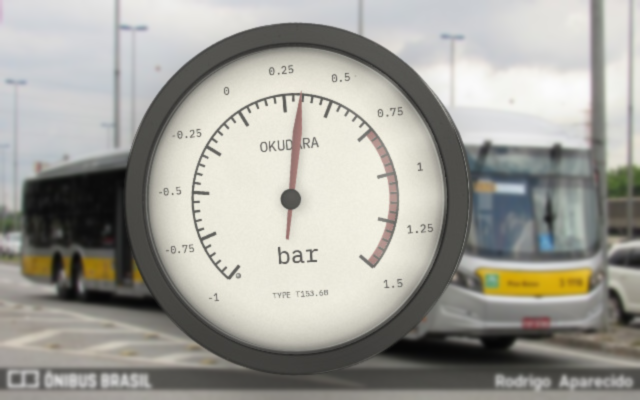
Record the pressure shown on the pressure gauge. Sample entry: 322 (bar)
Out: 0.35 (bar)
